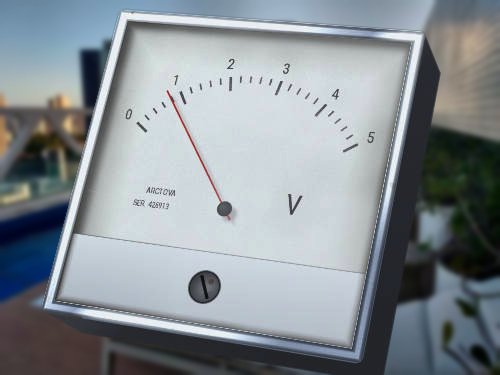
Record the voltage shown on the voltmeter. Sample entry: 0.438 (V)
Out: 0.8 (V)
